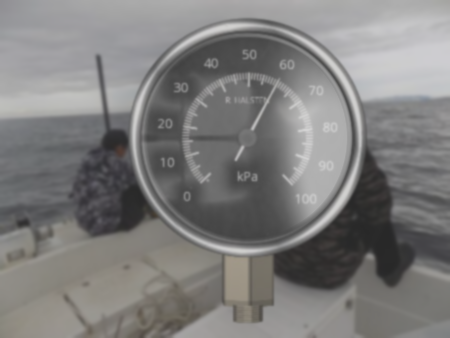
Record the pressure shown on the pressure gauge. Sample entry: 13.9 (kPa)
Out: 60 (kPa)
